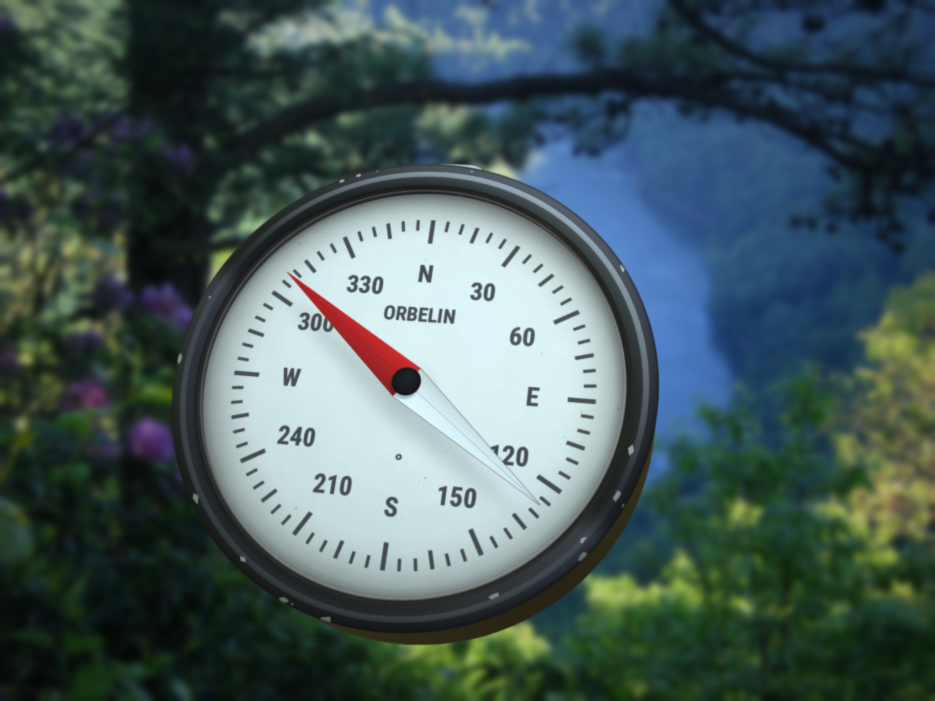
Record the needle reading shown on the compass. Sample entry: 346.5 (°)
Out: 307.5 (°)
